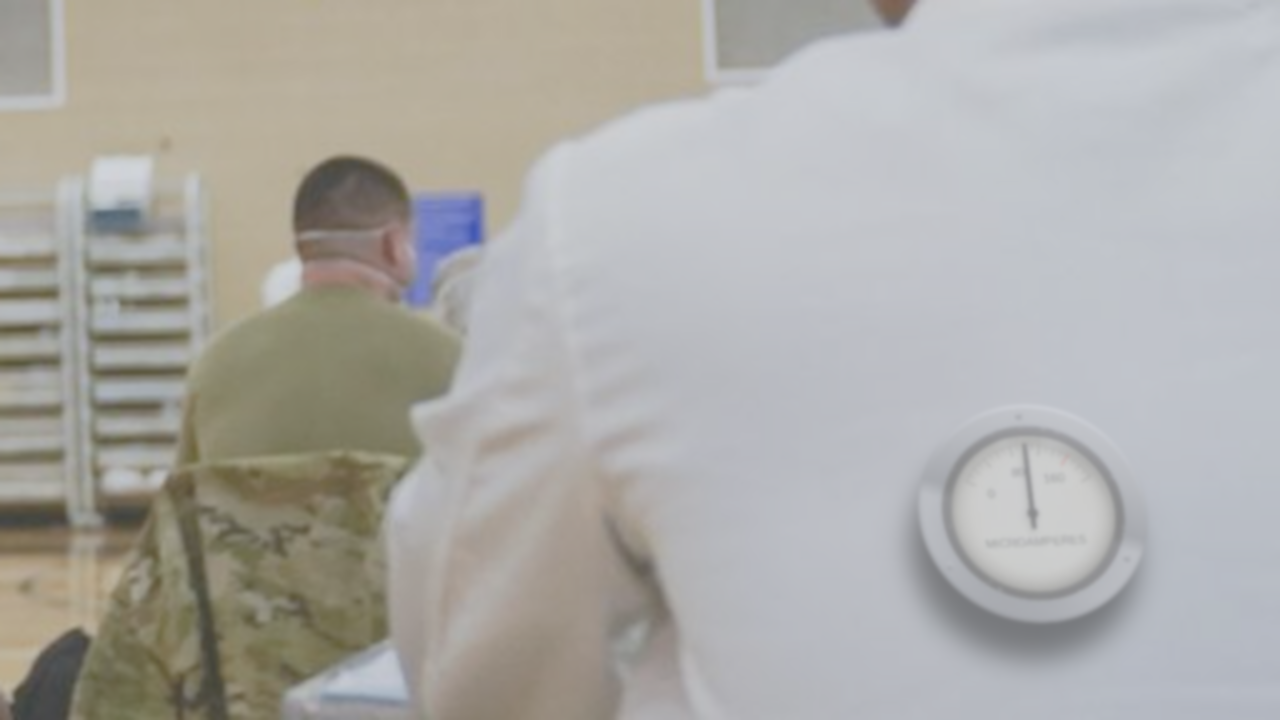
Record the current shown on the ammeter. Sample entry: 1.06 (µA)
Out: 100 (µA)
